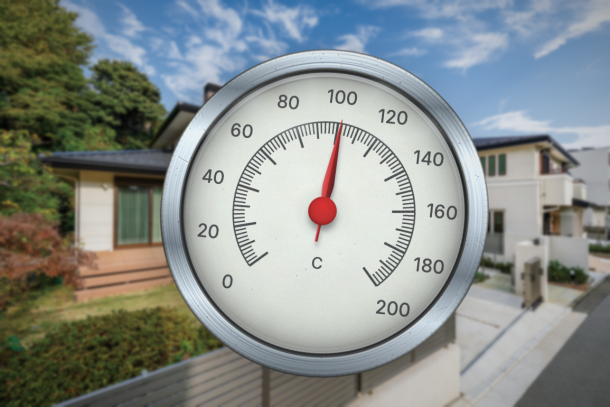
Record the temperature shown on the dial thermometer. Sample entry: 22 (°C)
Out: 102 (°C)
